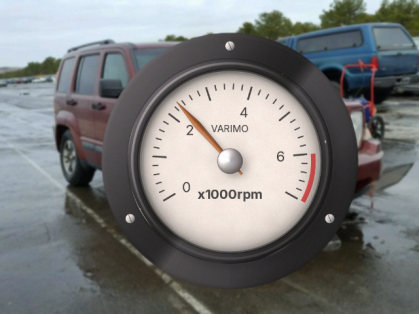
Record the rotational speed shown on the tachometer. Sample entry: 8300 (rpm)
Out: 2300 (rpm)
